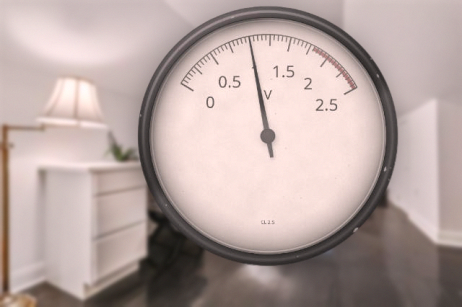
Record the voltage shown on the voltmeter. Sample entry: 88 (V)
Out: 1 (V)
